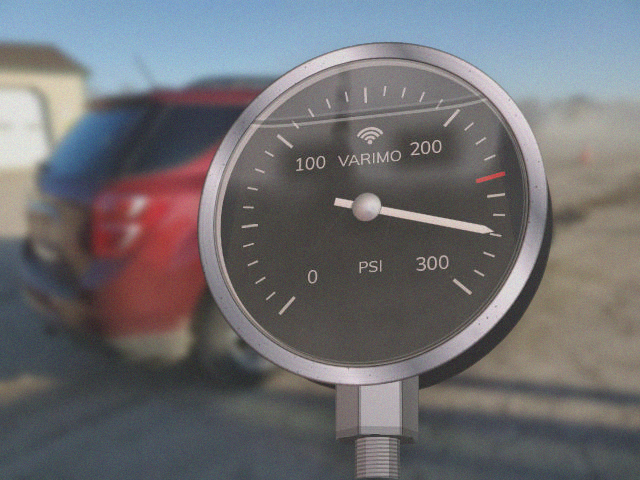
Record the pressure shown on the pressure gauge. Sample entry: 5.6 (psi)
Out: 270 (psi)
